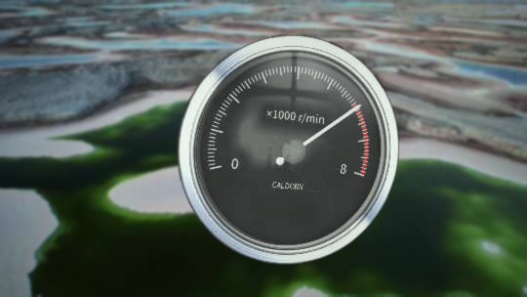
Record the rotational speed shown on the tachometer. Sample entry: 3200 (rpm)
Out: 6000 (rpm)
